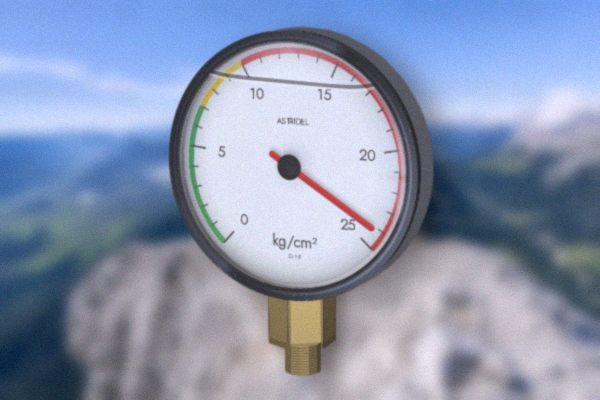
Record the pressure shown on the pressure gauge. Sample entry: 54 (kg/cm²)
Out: 24 (kg/cm²)
